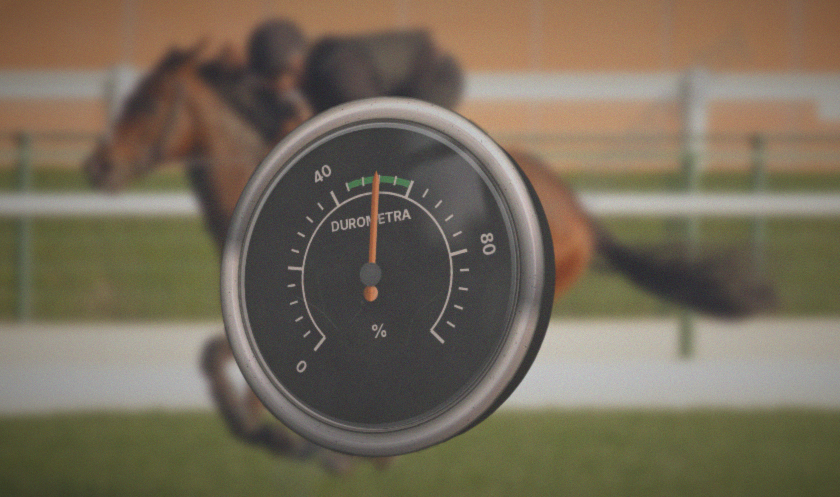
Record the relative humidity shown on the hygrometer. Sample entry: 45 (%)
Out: 52 (%)
